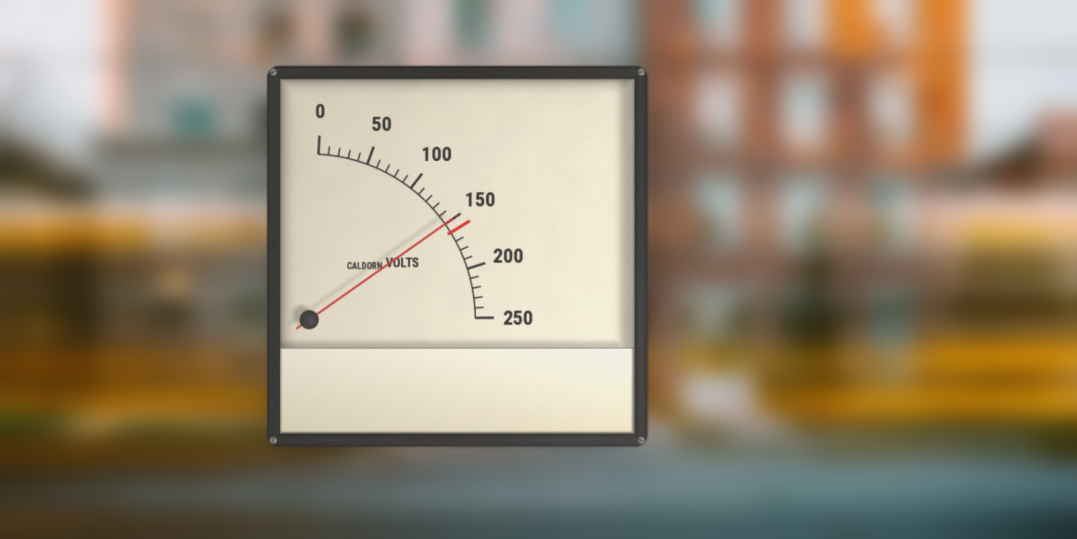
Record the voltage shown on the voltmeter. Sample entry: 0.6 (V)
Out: 150 (V)
